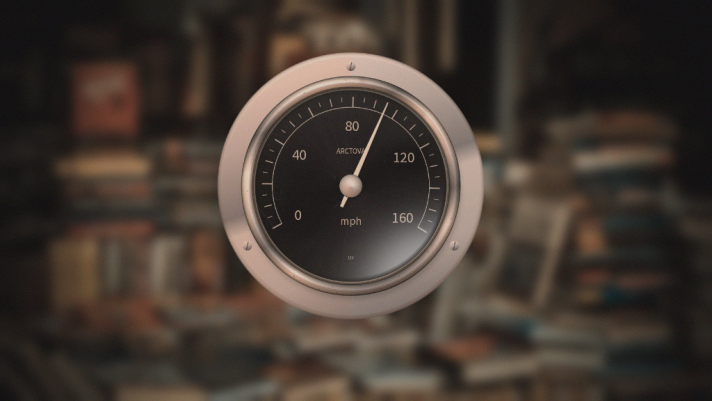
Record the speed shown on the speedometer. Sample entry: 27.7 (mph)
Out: 95 (mph)
